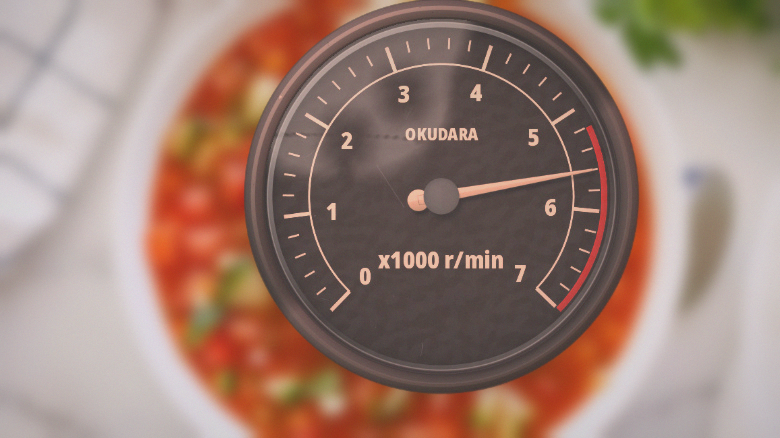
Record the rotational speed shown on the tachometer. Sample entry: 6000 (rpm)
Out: 5600 (rpm)
